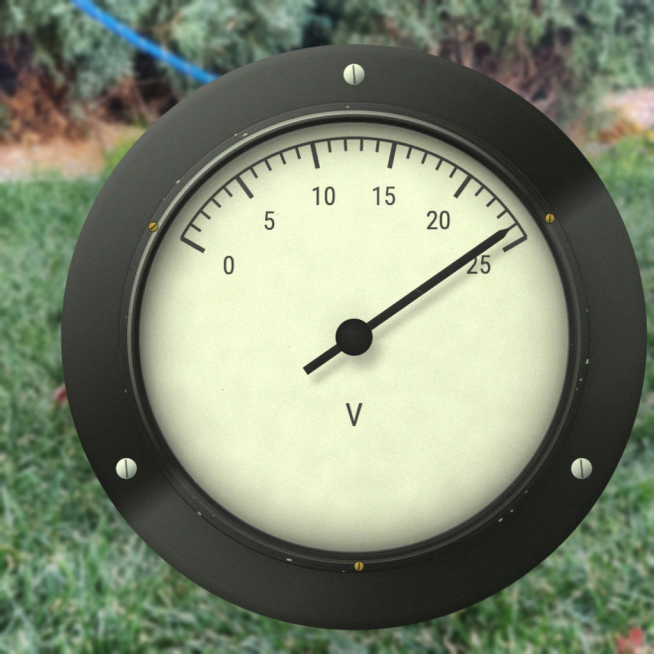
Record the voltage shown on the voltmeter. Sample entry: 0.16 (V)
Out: 24 (V)
